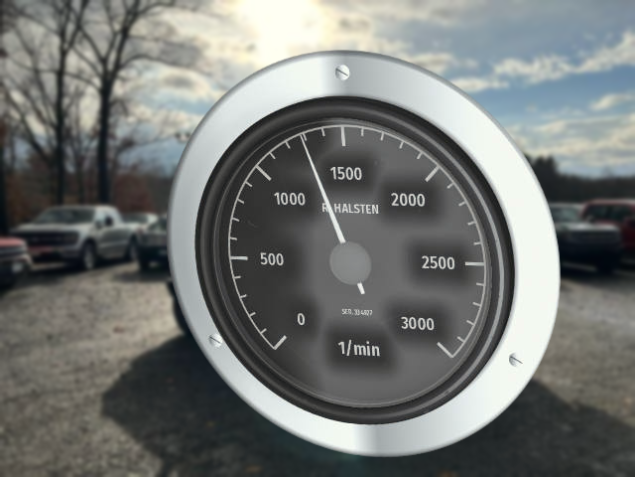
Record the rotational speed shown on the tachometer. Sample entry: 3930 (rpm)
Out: 1300 (rpm)
